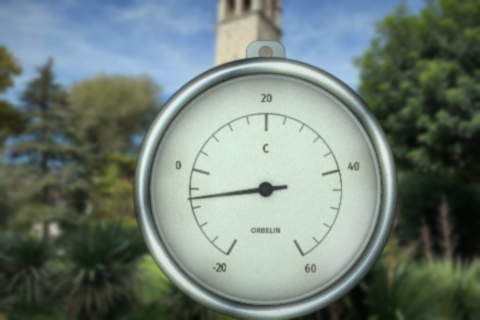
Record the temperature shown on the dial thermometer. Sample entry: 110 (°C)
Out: -6 (°C)
